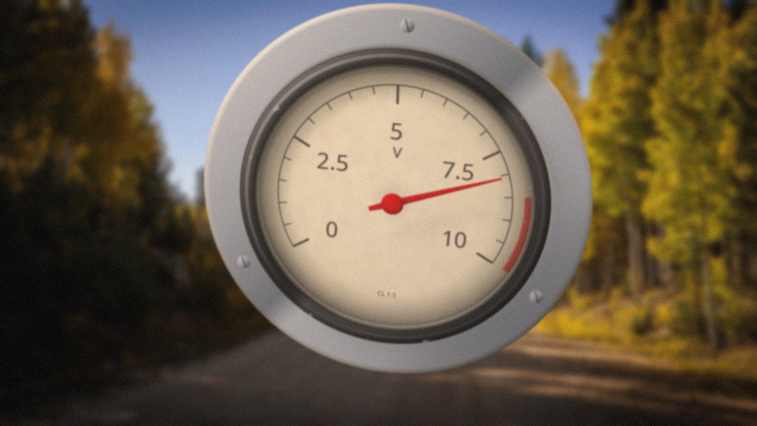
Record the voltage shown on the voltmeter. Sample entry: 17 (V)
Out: 8 (V)
